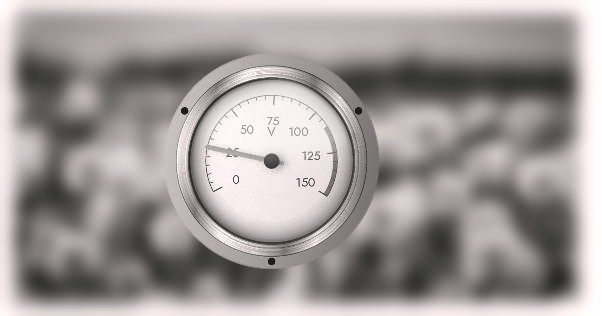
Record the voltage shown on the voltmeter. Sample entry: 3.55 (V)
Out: 25 (V)
